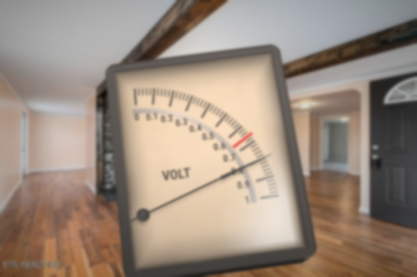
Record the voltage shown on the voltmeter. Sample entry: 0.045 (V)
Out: 0.8 (V)
